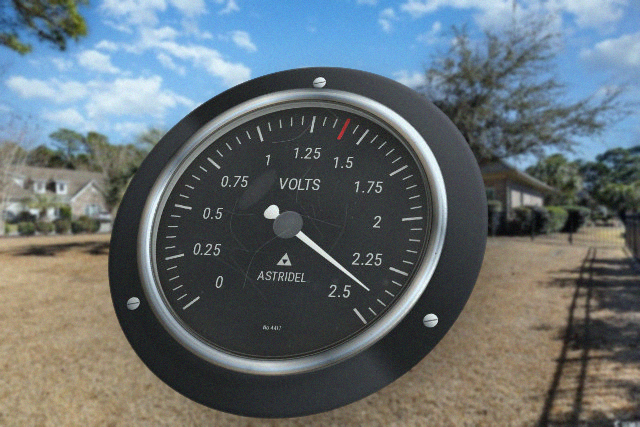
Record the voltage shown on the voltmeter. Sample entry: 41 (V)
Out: 2.4 (V)
